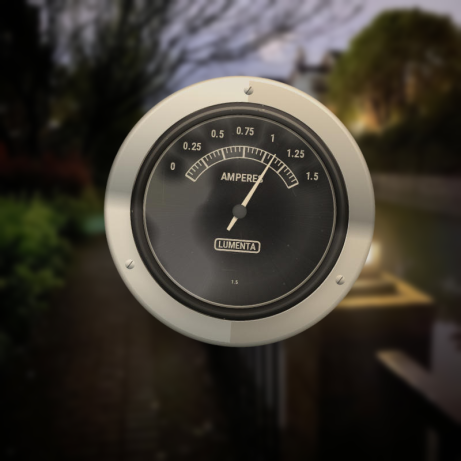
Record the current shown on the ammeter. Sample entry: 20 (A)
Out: 1.1 (A)
